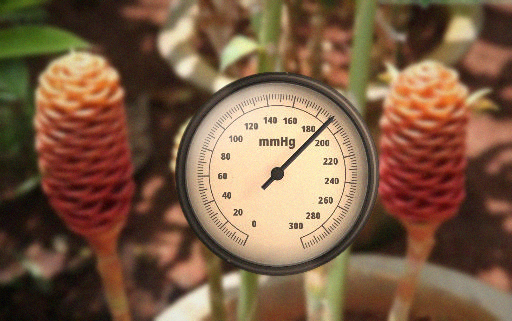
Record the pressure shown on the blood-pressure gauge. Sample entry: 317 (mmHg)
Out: 190 (mmHg)
